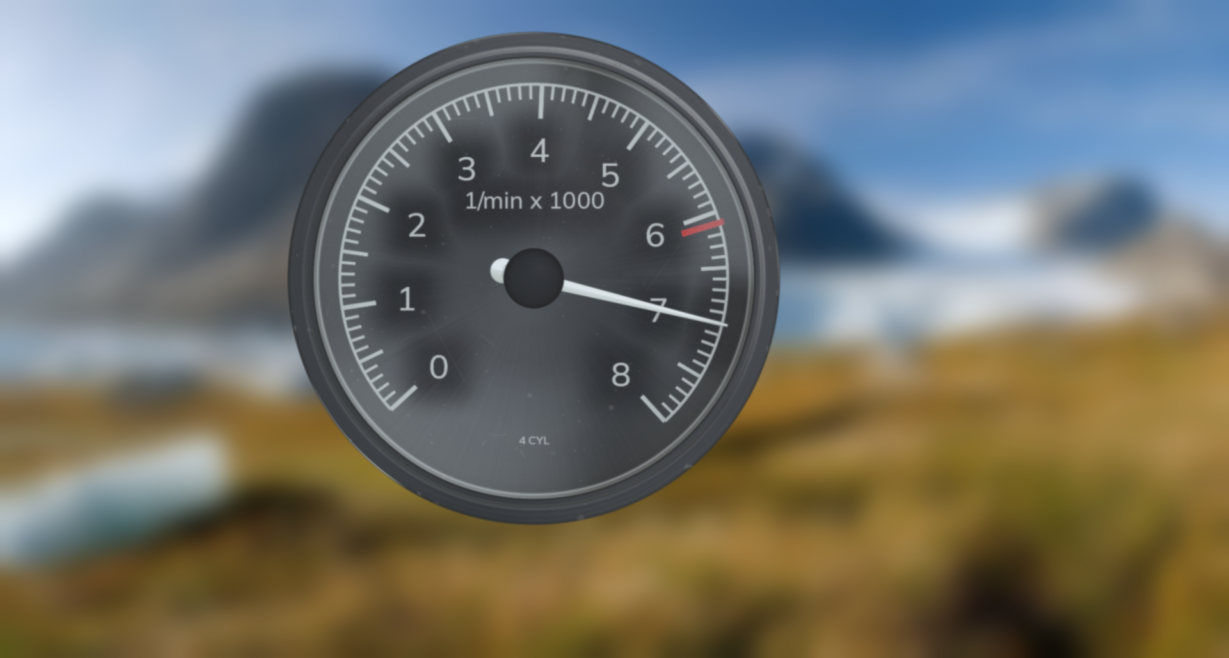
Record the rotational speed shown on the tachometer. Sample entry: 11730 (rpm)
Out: 7000 (rpm)
